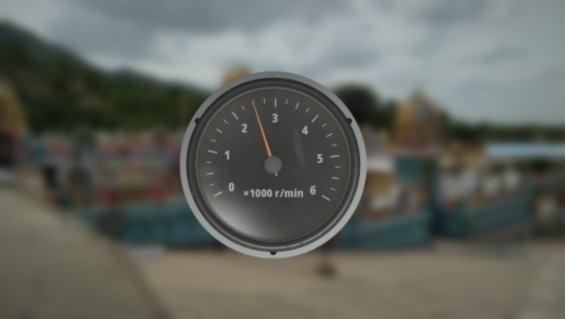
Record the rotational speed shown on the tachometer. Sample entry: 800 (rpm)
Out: 2500 (rpm)
